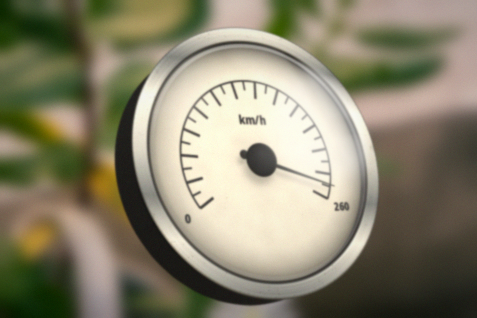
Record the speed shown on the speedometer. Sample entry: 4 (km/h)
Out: 250 (km/h)
